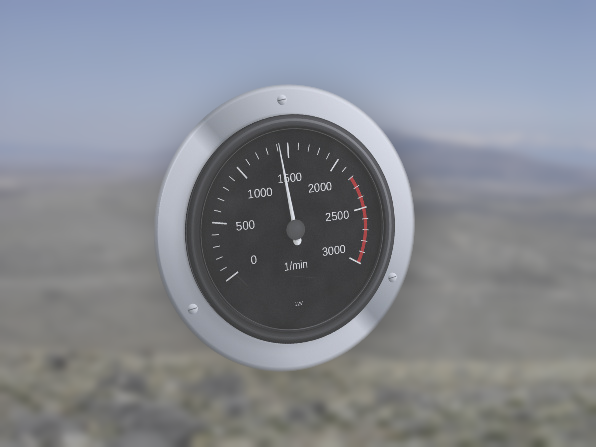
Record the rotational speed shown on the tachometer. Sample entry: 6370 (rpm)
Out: 1400 (rpm)
